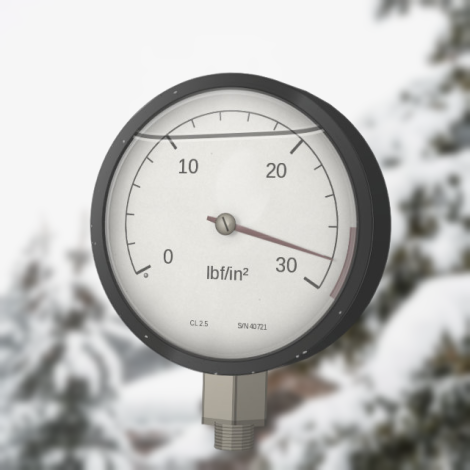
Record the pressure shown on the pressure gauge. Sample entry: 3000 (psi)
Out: 28 (psi)
